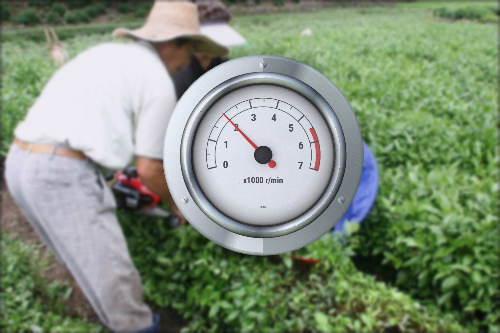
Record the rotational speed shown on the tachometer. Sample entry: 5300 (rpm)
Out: 2000 (rpm)
